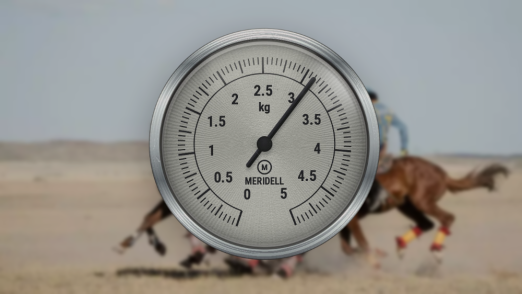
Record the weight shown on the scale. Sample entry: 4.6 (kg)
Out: 3.1 (kg)
